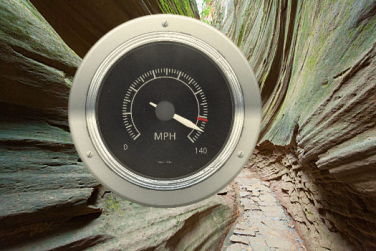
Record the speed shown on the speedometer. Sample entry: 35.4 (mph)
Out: 130 (mph)
